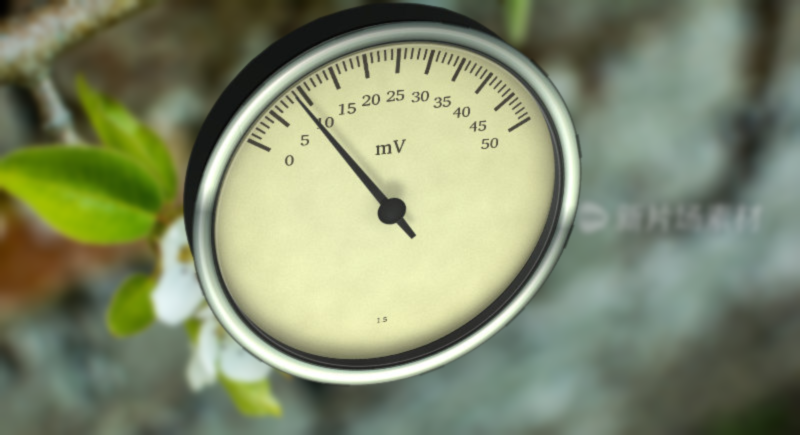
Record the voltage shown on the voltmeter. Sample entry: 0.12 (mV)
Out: 9 (mV)
